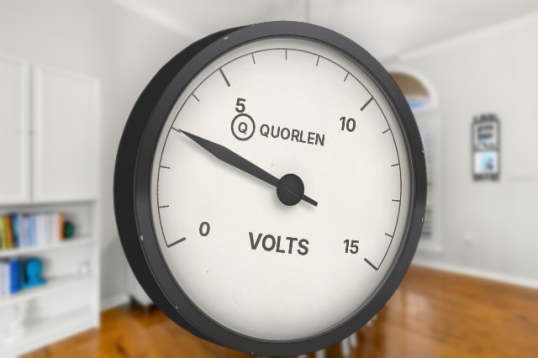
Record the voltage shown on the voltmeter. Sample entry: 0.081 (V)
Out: 3 (V)
